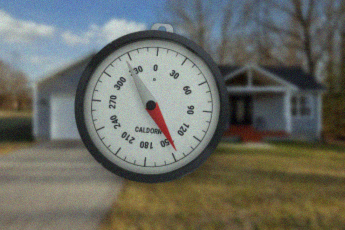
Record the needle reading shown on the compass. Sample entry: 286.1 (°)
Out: 145 (°)
